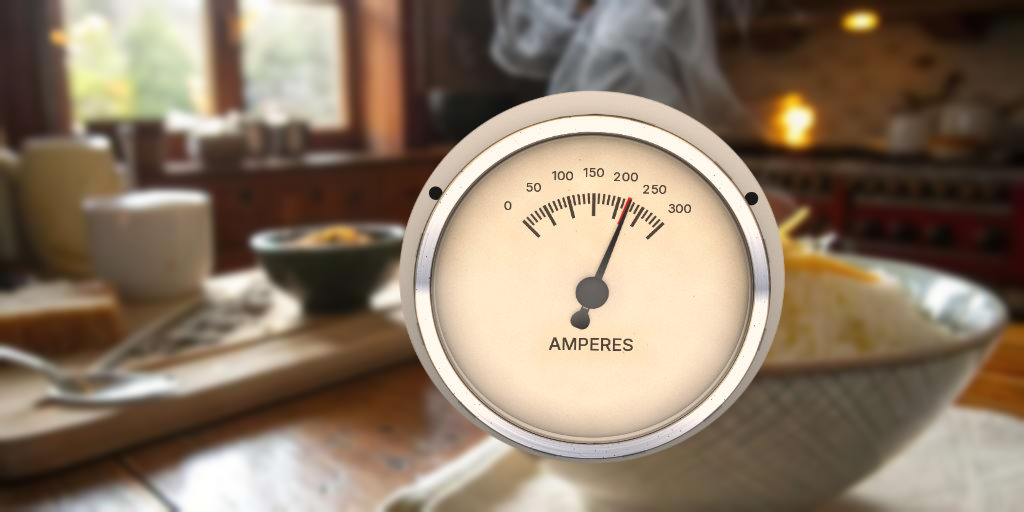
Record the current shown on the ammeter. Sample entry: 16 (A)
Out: 220 (A)
